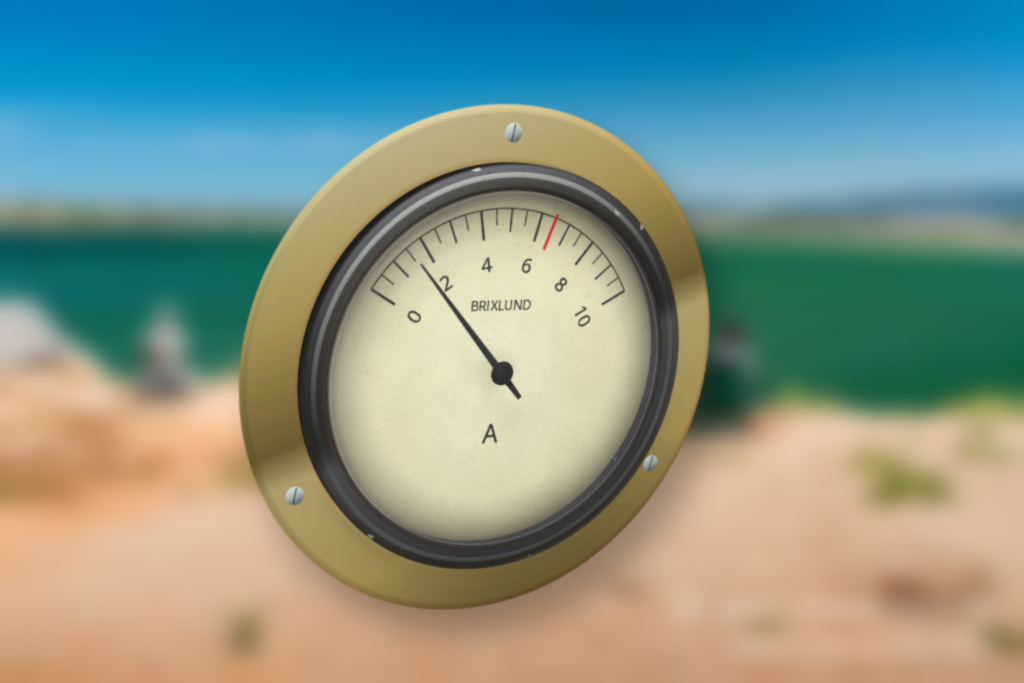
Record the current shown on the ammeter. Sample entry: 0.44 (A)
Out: 1.5 (A)
